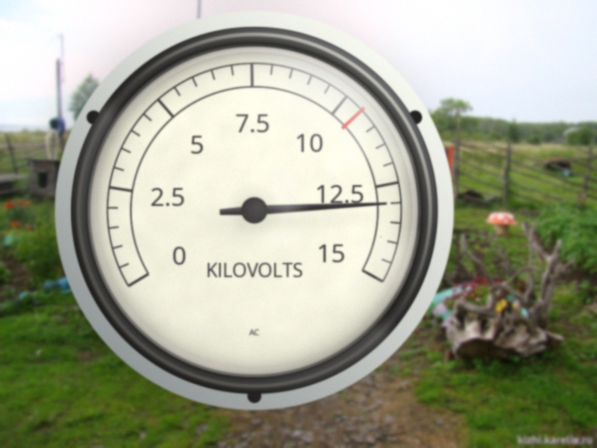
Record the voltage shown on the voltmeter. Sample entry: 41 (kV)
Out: 13 (kV)
